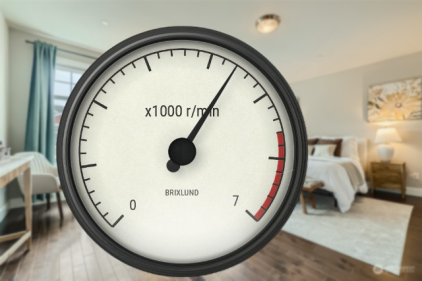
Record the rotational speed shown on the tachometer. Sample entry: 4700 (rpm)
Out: 4400 (rpm)
